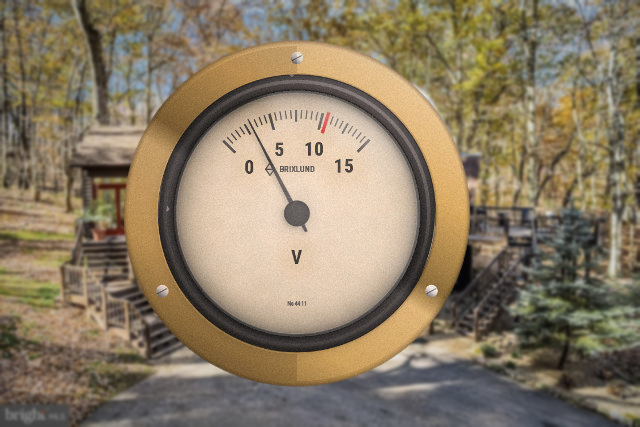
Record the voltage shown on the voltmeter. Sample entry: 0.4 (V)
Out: 3 (V)
